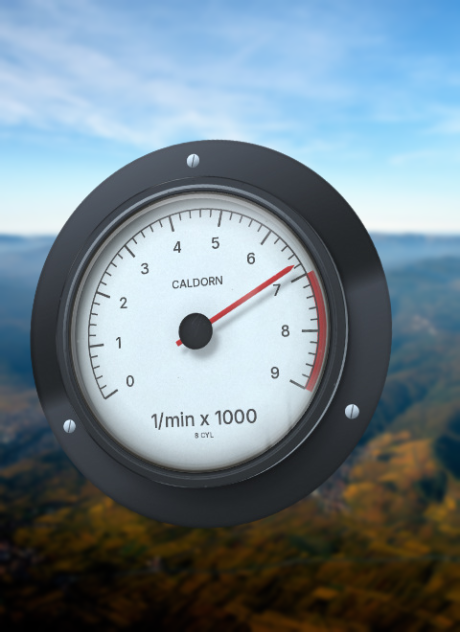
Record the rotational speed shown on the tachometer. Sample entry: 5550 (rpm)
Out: 6800 (rpm)
